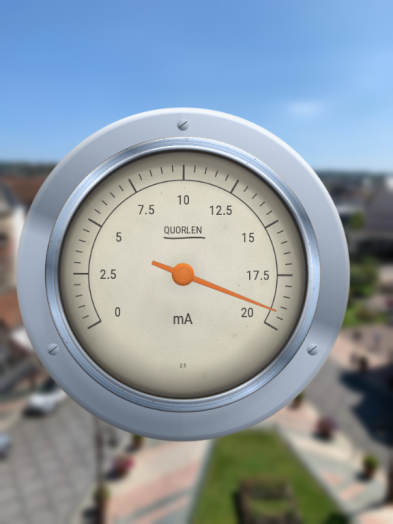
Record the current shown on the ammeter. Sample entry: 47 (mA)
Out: 19.25 (mA)
